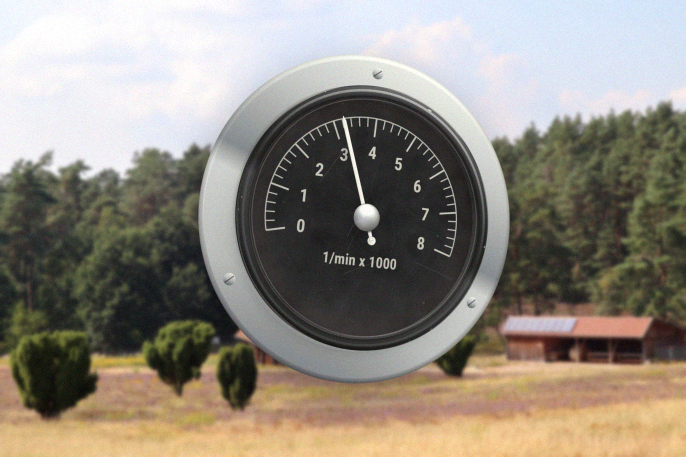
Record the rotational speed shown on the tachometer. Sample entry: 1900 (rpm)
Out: 3200 (rpm)
